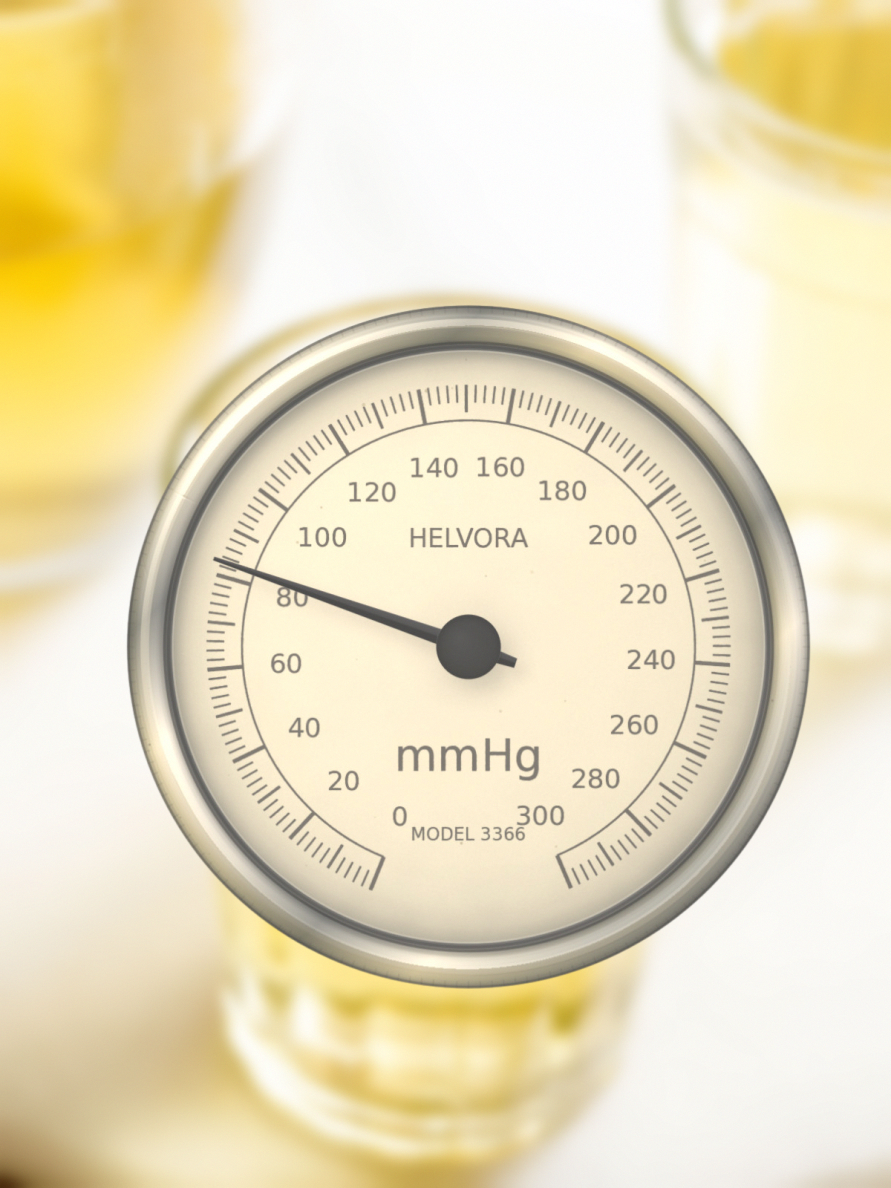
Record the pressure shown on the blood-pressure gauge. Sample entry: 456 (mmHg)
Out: 83 (mmHg)
